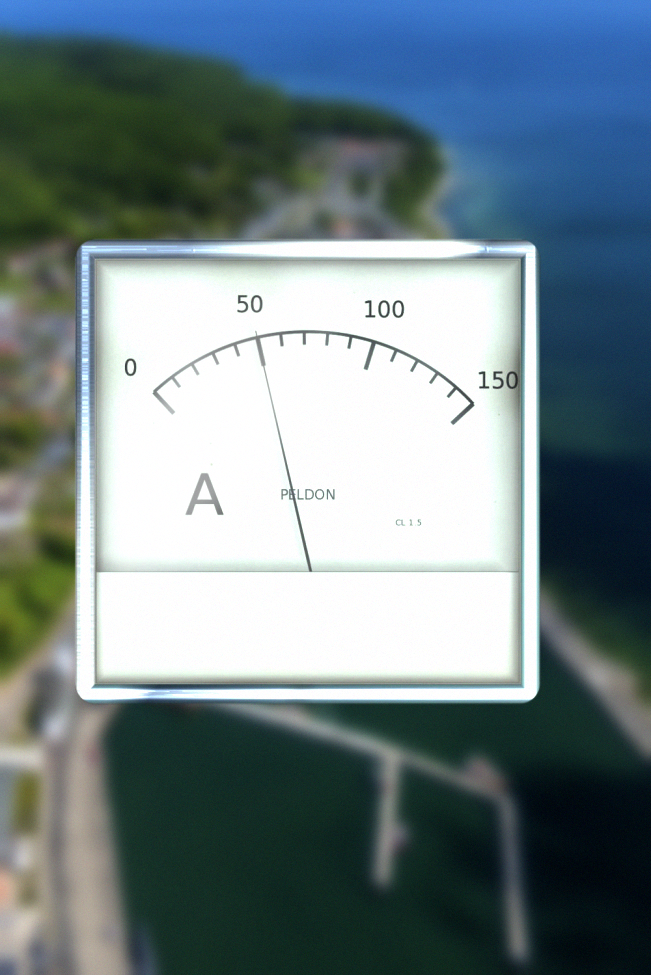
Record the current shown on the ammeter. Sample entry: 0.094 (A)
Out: 50 (A)
